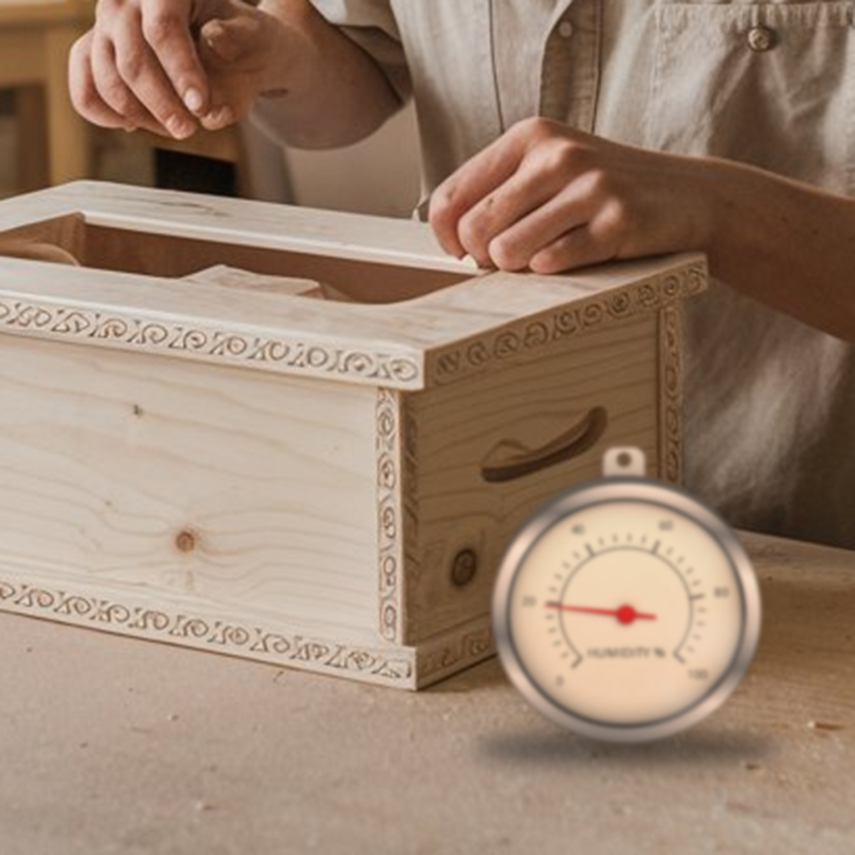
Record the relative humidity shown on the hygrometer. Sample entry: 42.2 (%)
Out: 20 (%)
